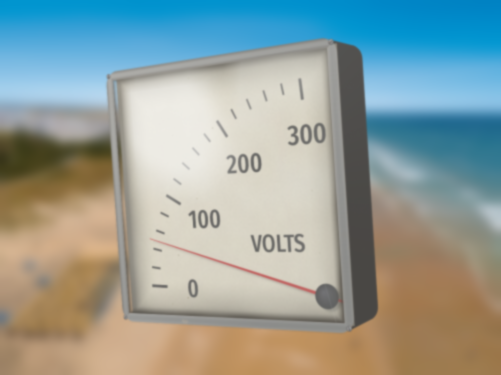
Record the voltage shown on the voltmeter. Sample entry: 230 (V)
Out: 50 (V)
